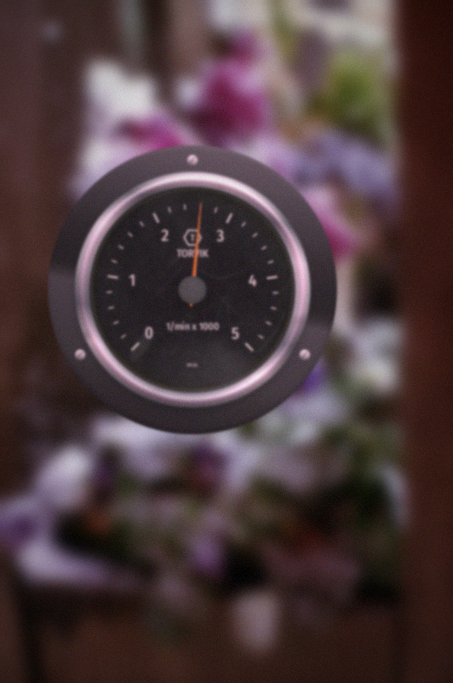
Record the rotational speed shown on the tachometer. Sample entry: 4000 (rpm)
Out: 2600 (rpm)
